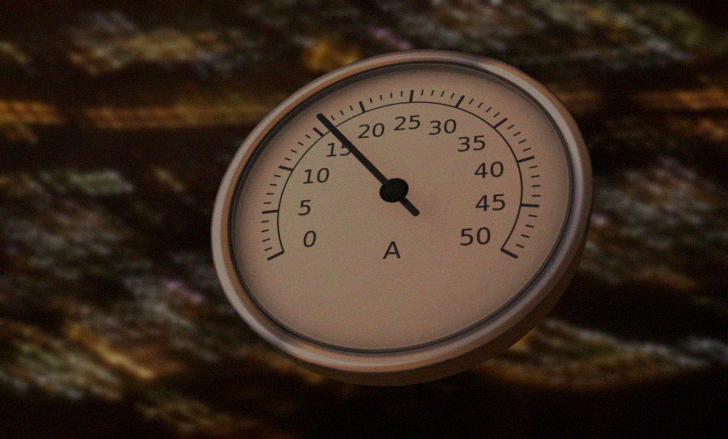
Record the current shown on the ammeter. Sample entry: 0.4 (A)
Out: 16 (A)
